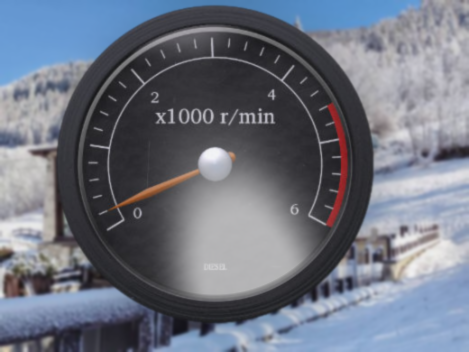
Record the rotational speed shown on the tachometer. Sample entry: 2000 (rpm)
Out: 200 (rpm)
